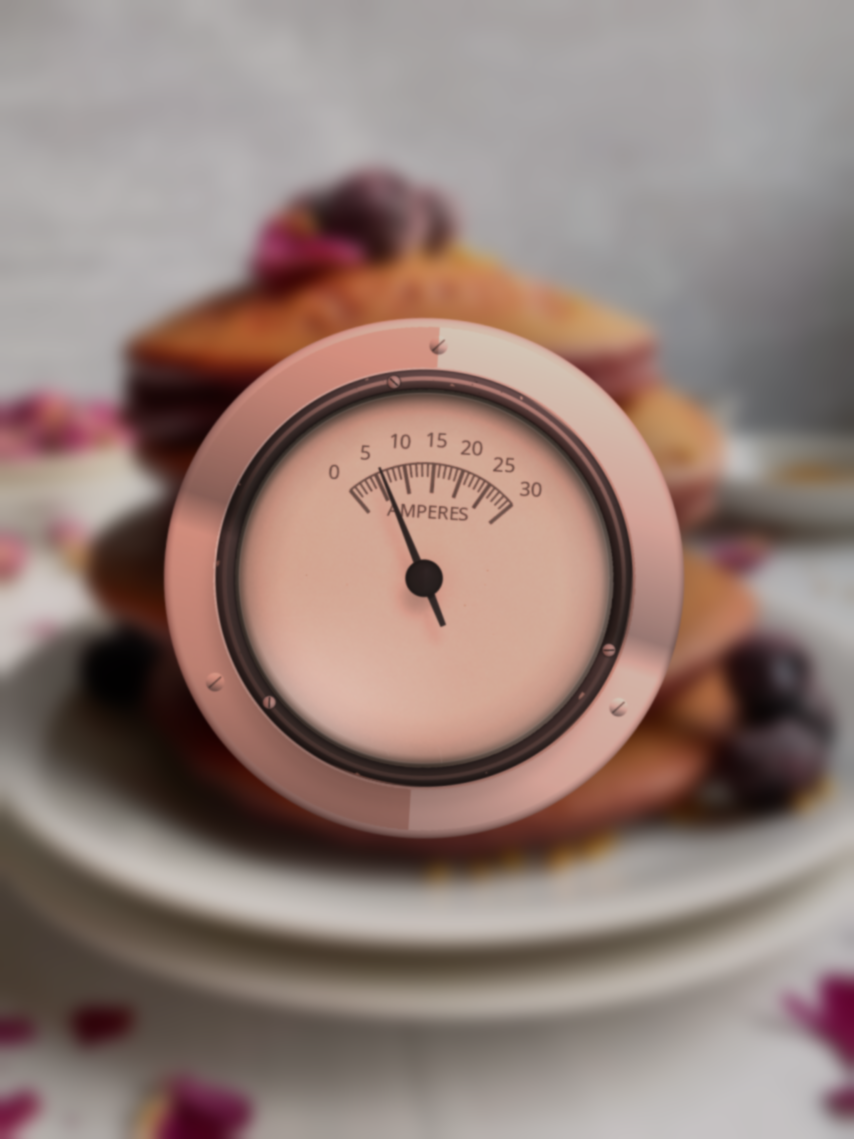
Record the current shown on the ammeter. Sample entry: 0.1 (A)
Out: 6 (A)
